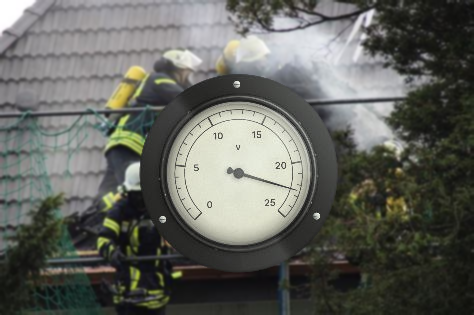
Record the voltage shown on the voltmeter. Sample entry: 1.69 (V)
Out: 22.5 (V)
